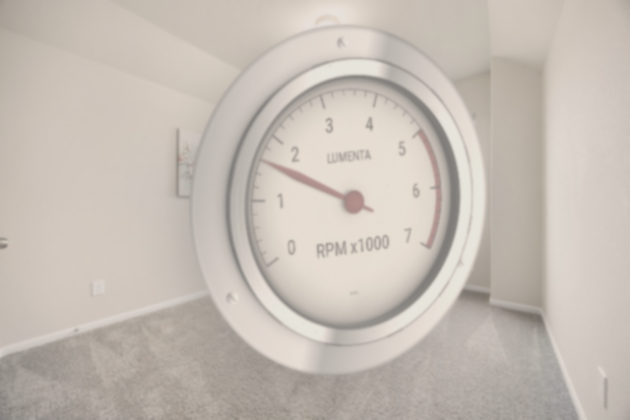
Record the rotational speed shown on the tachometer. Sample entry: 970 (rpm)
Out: 1600 (rpm)
